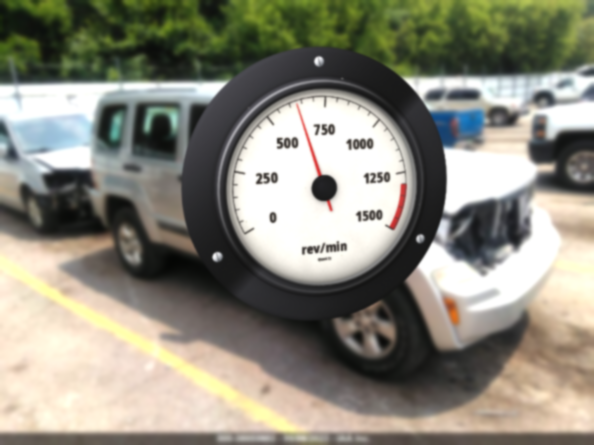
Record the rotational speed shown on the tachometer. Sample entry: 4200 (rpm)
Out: 625 (rpm)
